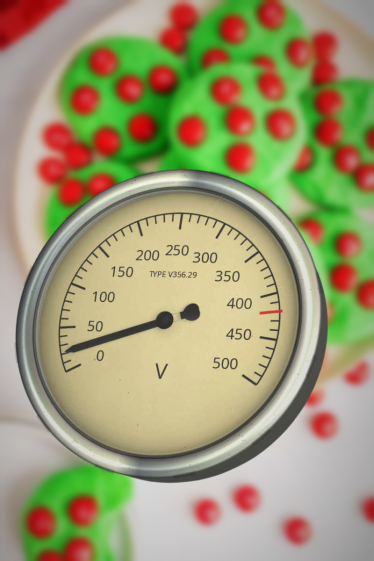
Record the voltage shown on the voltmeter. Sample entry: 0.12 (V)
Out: 20 (V)
